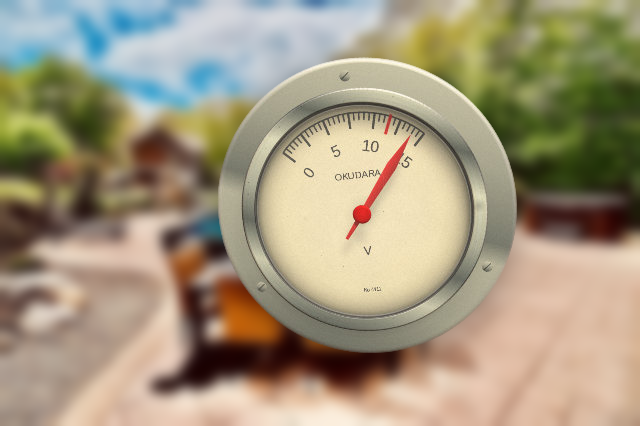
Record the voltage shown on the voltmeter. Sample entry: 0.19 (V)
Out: 14 (V)
